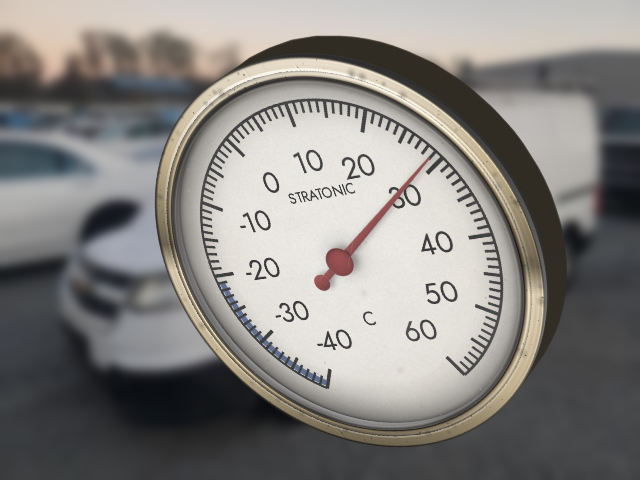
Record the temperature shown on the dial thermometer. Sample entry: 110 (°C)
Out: 29 (°C)
